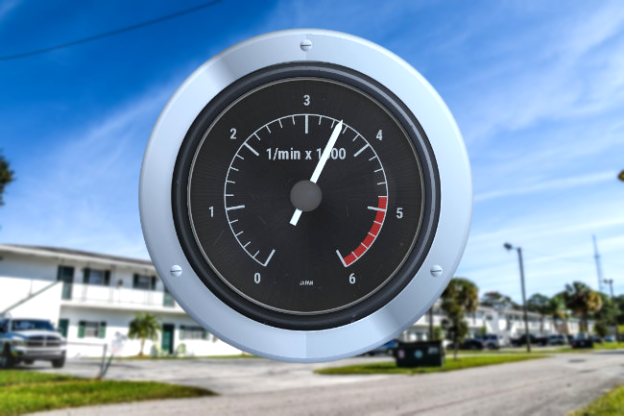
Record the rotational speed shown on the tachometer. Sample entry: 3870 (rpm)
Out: 3500 (rpm)
